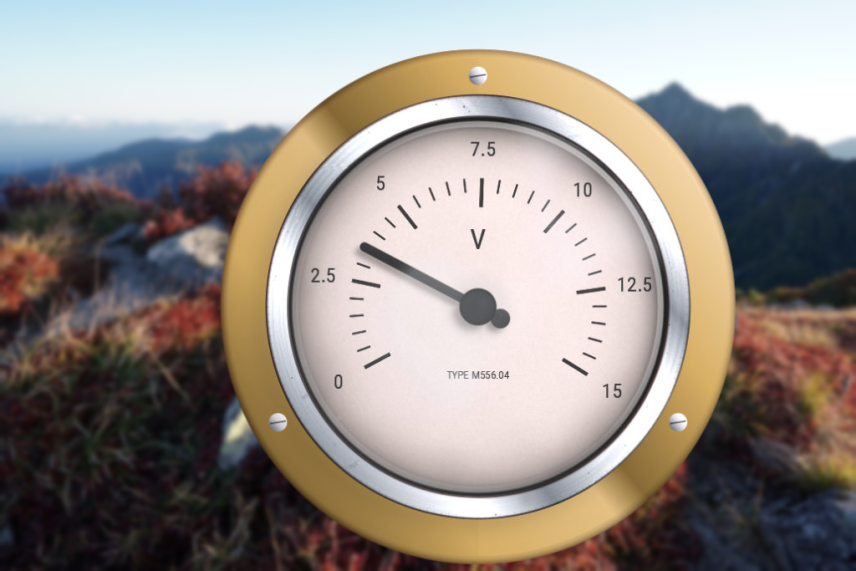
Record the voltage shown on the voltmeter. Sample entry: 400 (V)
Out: 3.5 (V)
